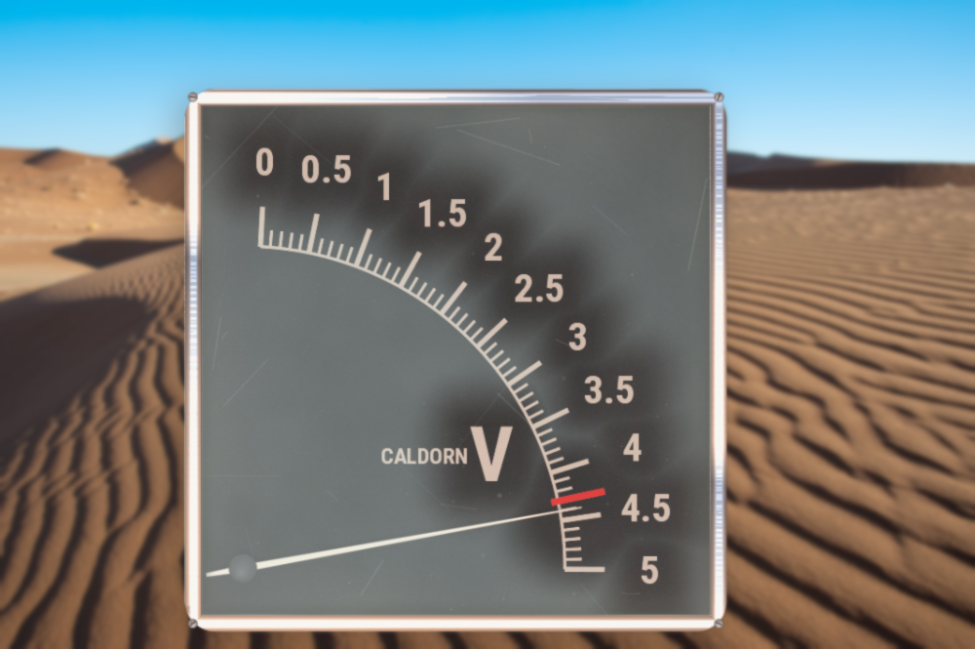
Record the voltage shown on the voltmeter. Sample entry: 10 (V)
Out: 4.4 (V)
